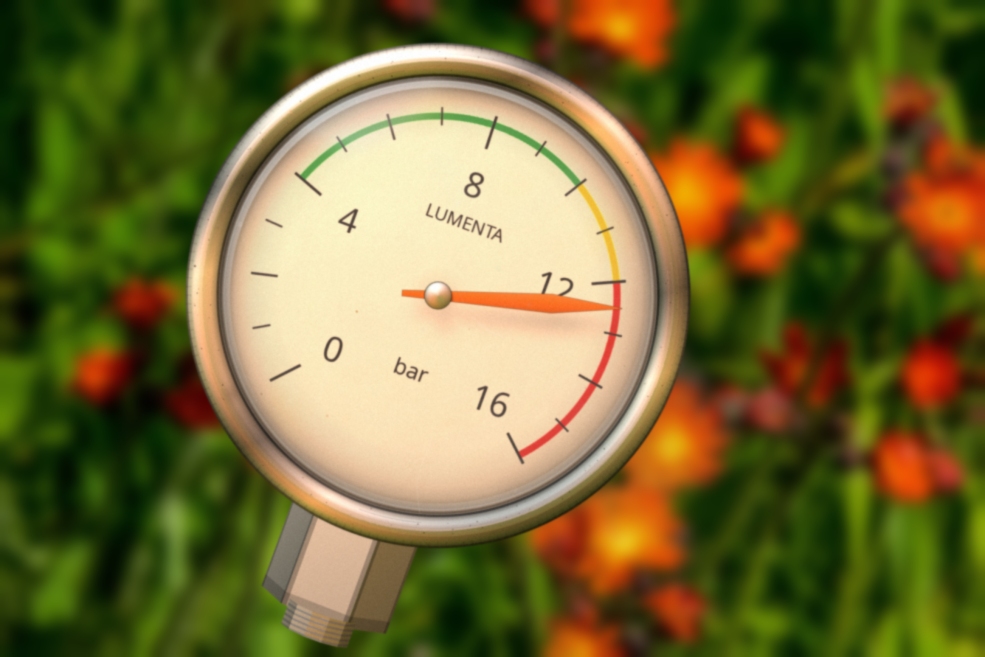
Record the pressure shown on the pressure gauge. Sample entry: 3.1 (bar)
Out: 12.5 (bar)
